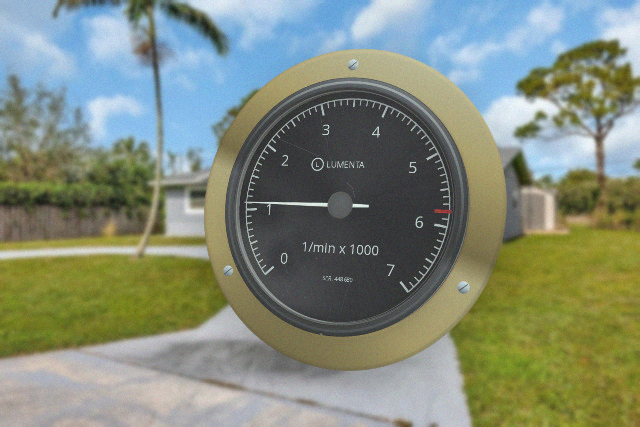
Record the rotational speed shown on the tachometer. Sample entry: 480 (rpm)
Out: 1100 (rpm)
